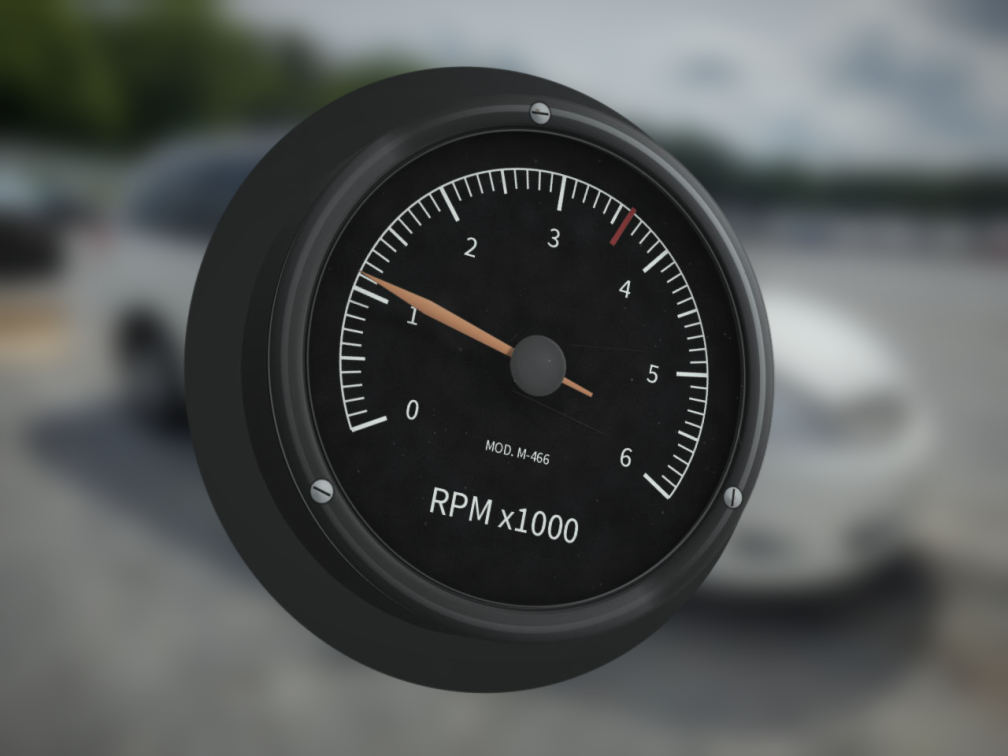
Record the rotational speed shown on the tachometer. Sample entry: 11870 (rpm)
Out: 1100 (rpm)
